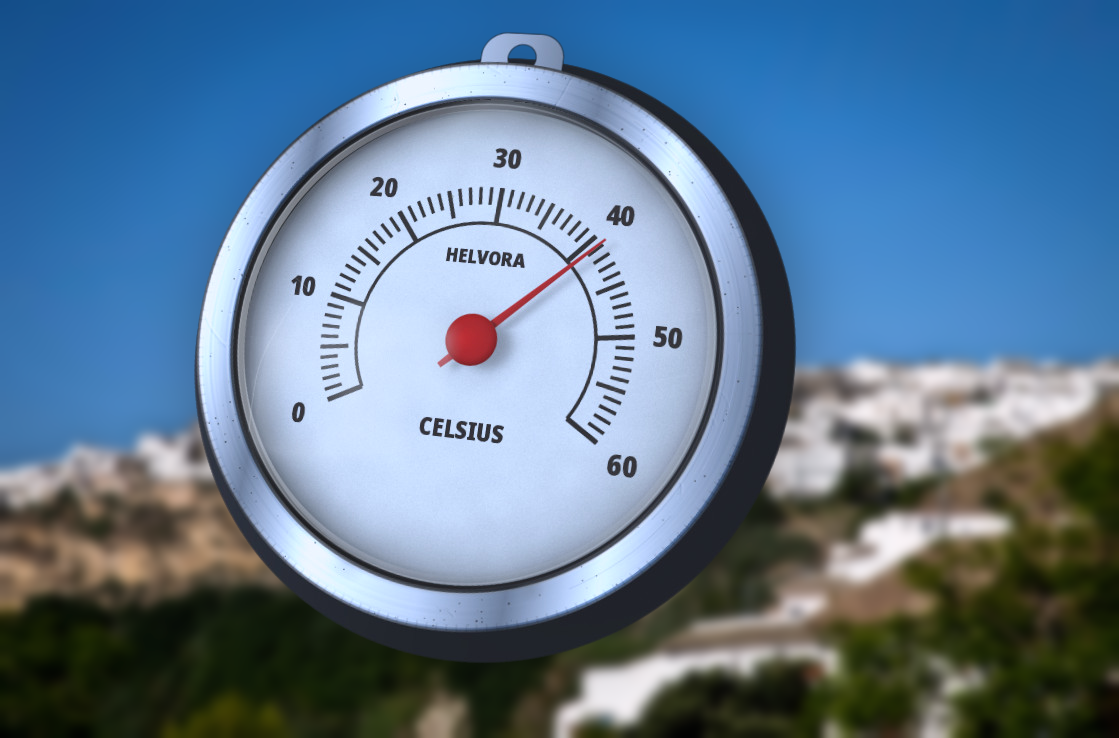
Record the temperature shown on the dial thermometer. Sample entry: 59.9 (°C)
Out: 41 (°C)
